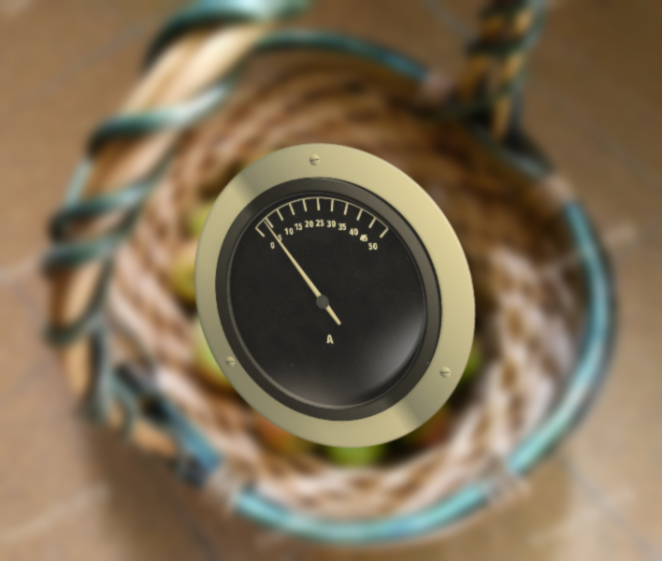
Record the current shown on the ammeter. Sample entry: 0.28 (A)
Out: 5 (A)
